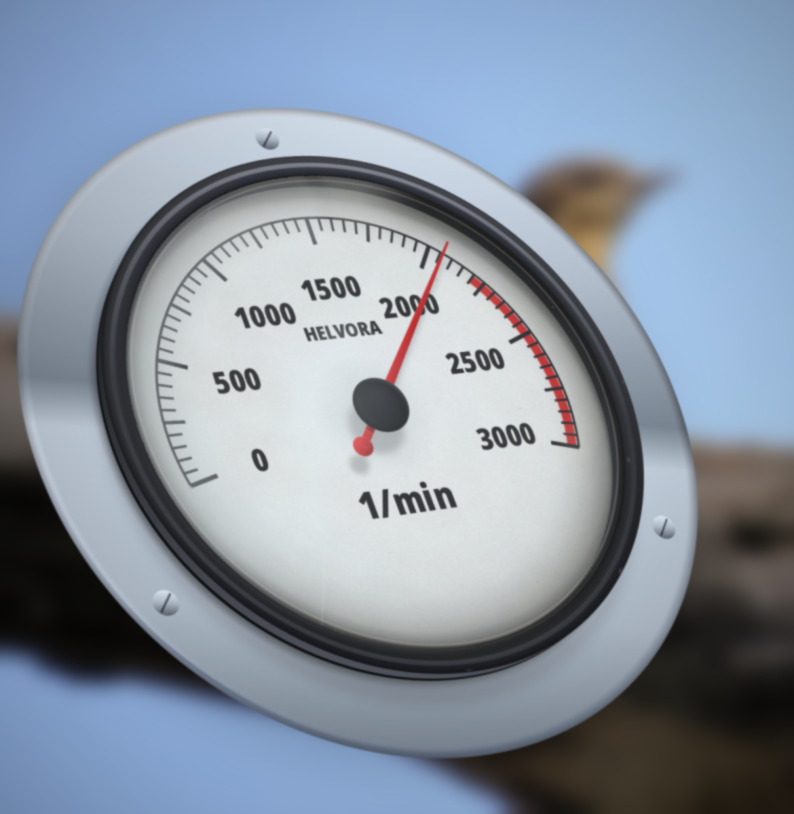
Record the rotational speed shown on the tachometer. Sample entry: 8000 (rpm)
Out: 2050 (rpm)
